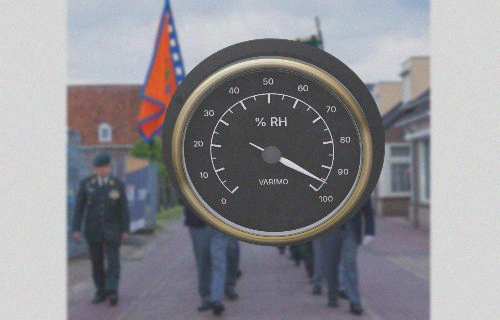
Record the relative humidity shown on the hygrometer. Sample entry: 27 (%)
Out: 95 (%)
